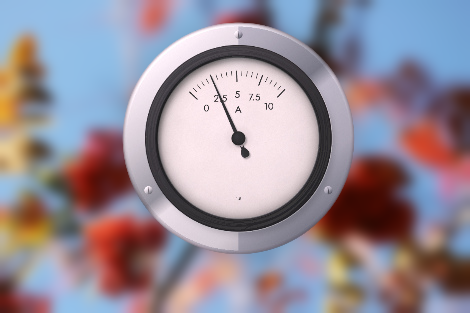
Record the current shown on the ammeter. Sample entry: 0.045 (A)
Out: 2.5 (A)
